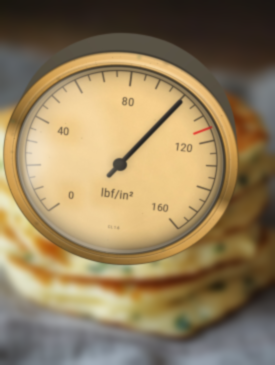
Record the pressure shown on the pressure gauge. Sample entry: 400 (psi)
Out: 100 (psi)
